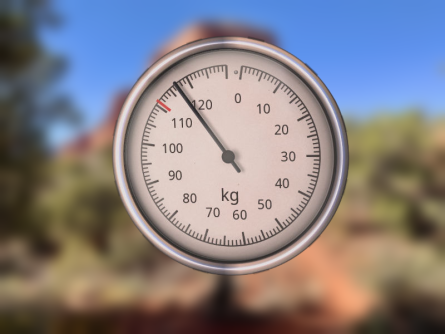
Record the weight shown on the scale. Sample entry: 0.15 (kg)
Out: 117 (kg)
